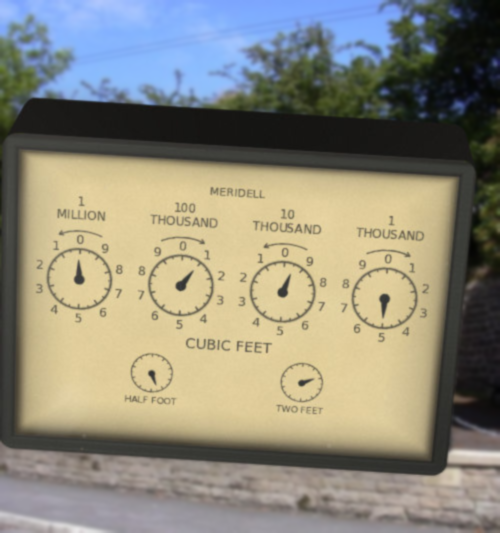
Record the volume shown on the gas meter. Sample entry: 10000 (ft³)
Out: 9500 (ft³)
